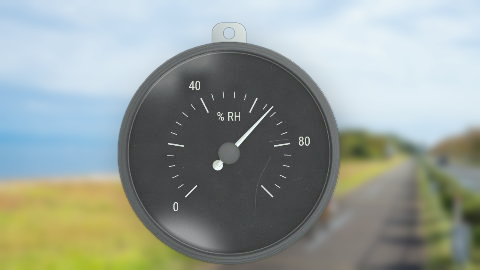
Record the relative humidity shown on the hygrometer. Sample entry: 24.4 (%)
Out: 66 (%)
